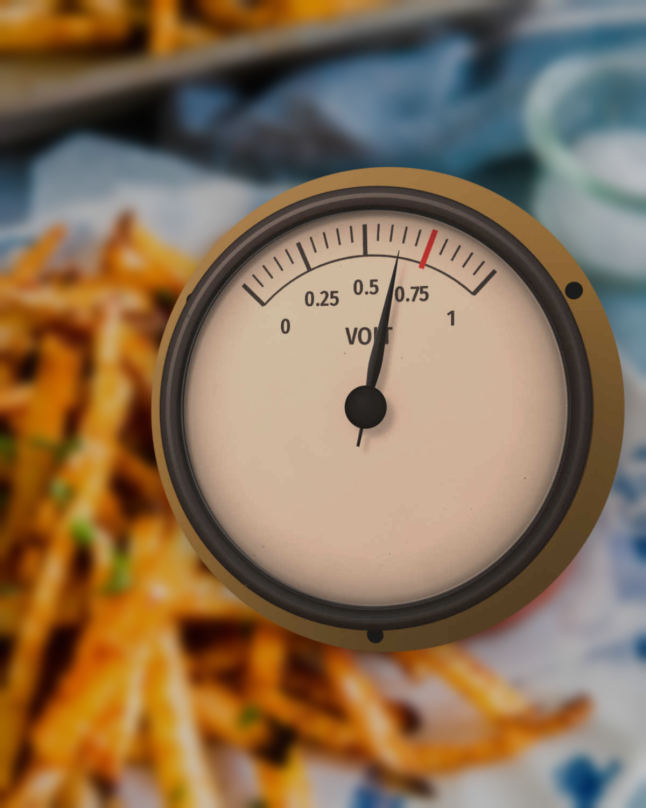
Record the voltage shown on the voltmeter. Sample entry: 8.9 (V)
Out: 0.65 (V)
